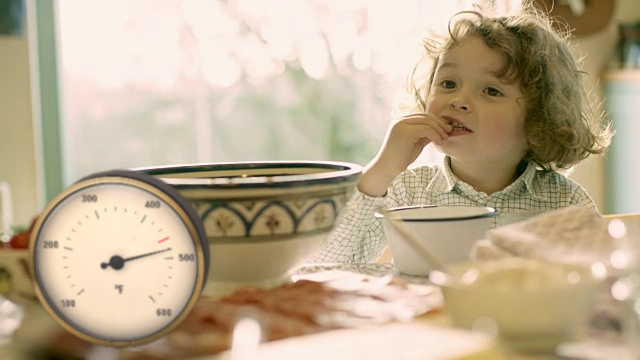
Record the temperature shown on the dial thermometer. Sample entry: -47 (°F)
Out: 480 (°F)
